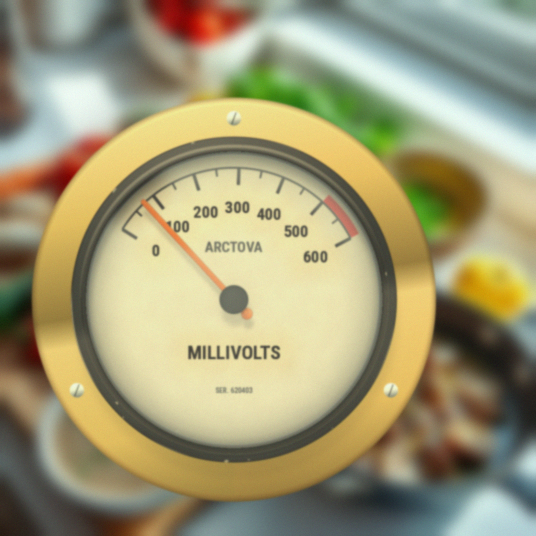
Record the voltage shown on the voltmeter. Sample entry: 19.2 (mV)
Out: 75 (mV)
